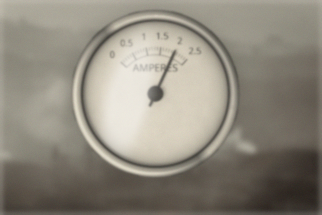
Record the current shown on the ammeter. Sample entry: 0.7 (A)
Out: 2 (A)
